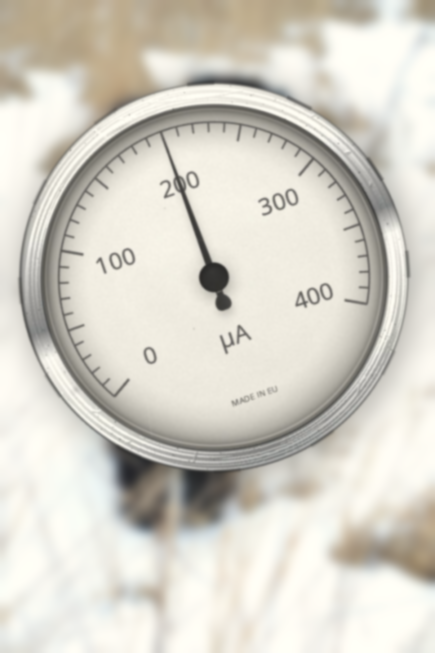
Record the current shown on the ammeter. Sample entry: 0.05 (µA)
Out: 200 (µA)
